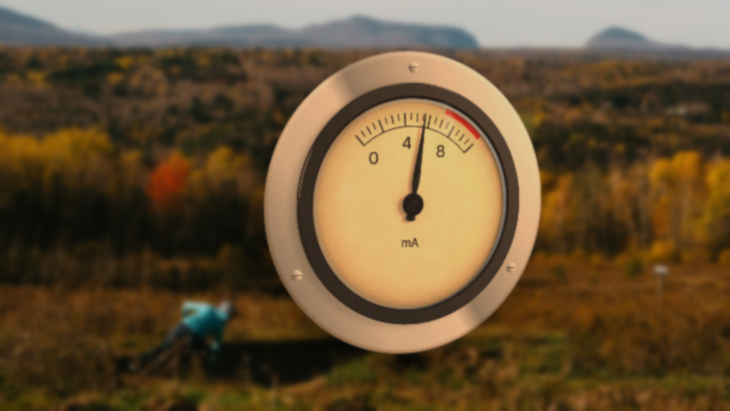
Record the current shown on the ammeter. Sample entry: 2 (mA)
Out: 5.5 (mA)
